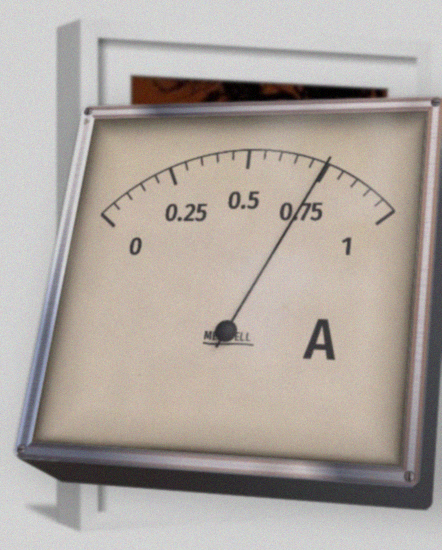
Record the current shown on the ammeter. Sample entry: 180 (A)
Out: 0.75 (A)
